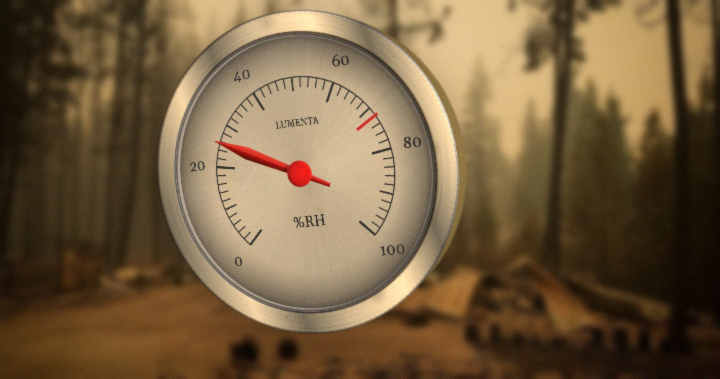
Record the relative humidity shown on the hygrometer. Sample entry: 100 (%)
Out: 26 (%)
